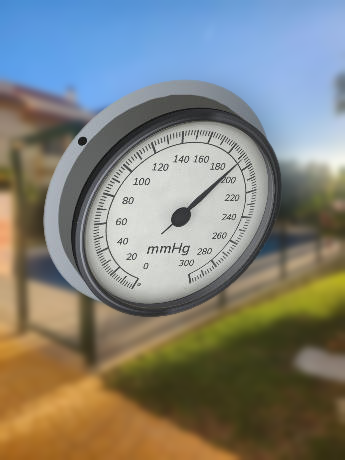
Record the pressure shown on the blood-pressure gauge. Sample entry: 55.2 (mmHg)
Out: 190 (mmHg)
